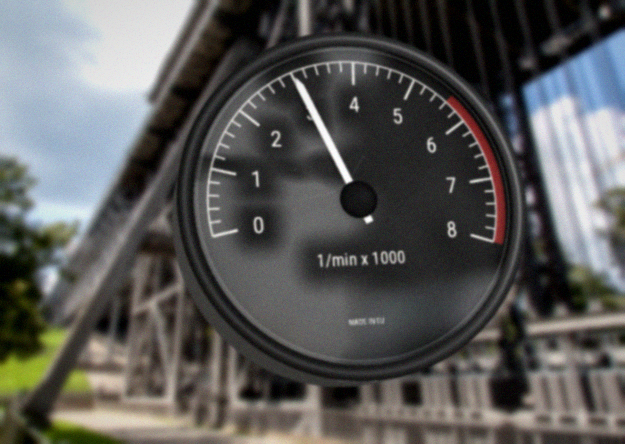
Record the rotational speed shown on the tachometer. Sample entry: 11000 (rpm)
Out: 3000 (rpm)
